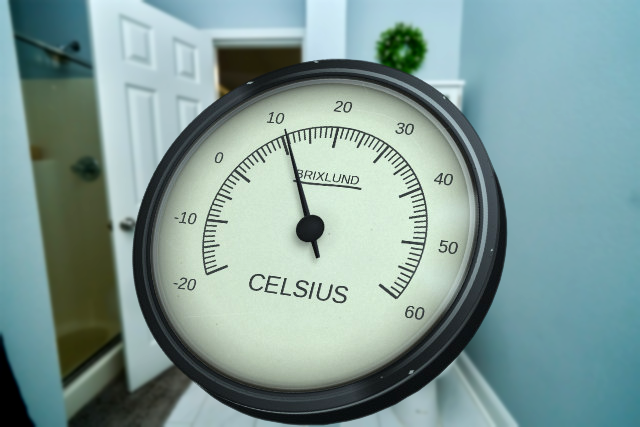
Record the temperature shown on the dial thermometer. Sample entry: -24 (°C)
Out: 11 (°C)
